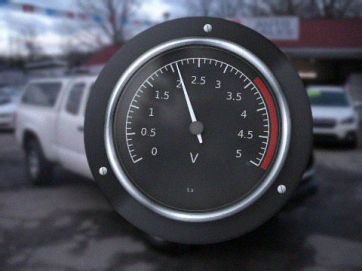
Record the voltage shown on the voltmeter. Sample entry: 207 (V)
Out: 2.1 (V)
